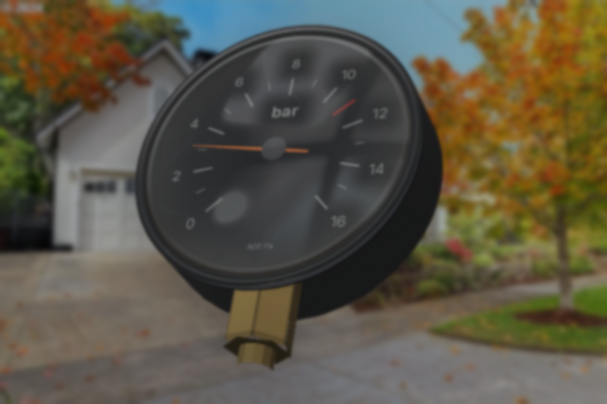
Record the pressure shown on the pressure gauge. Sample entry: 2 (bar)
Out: 3 (bar)
